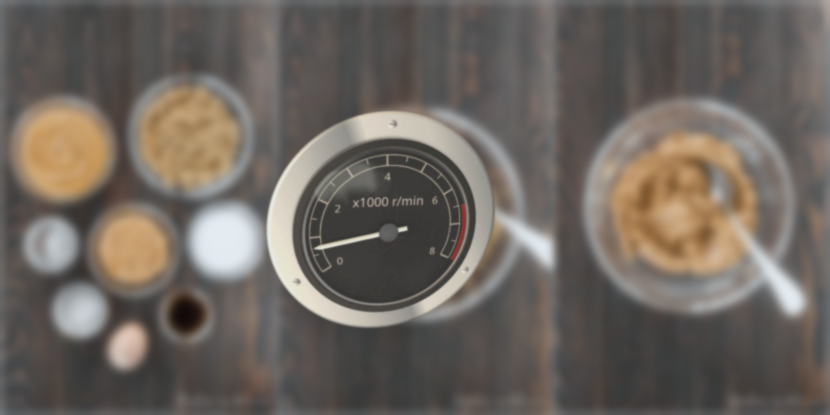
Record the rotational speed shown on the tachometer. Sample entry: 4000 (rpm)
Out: 750 (rpm)
